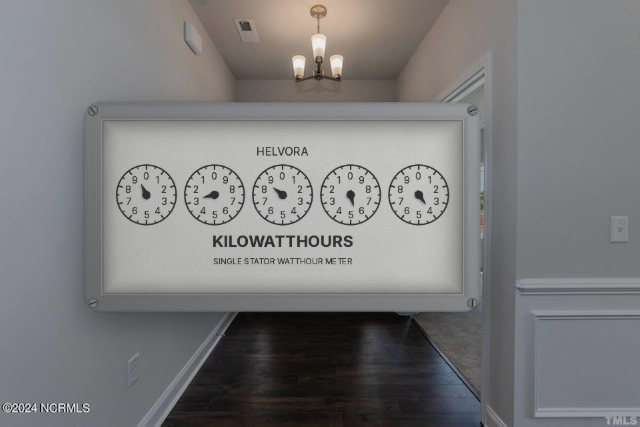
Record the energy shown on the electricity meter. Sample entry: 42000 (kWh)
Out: 92854 (kWh)
